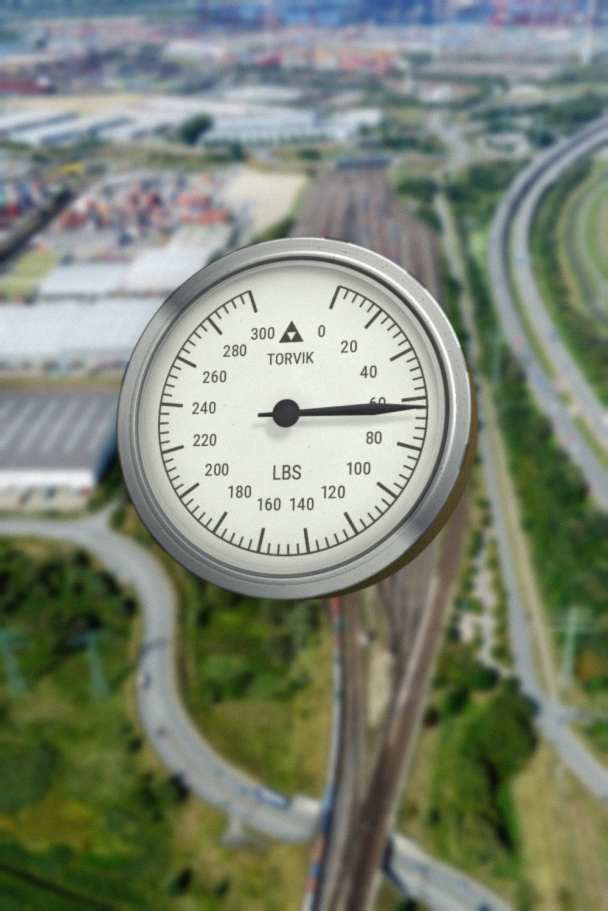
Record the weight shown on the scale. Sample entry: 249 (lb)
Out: 64 (lb)
